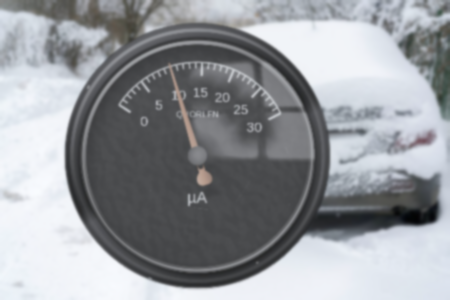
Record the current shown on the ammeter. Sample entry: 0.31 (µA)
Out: 10 (µA)
